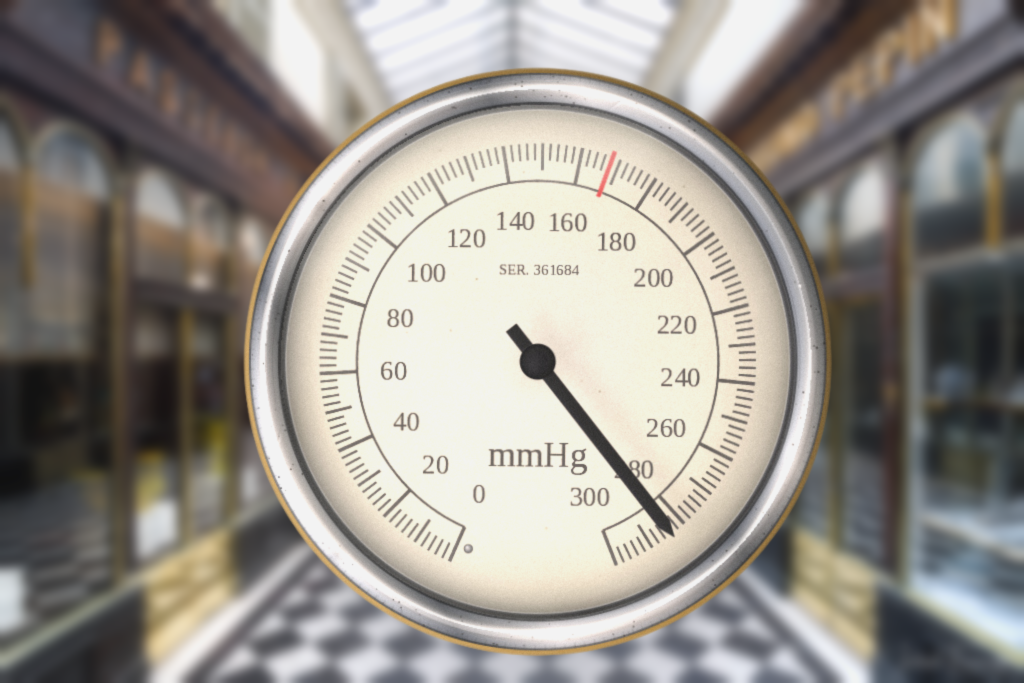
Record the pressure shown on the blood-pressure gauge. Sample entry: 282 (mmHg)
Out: 284 (mmHg)
